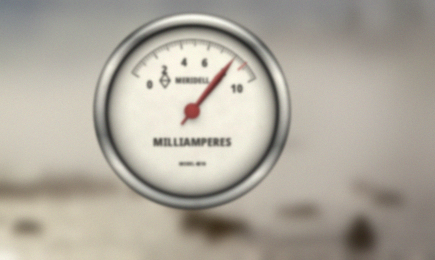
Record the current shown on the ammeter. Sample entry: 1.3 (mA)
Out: 8 (mA)
